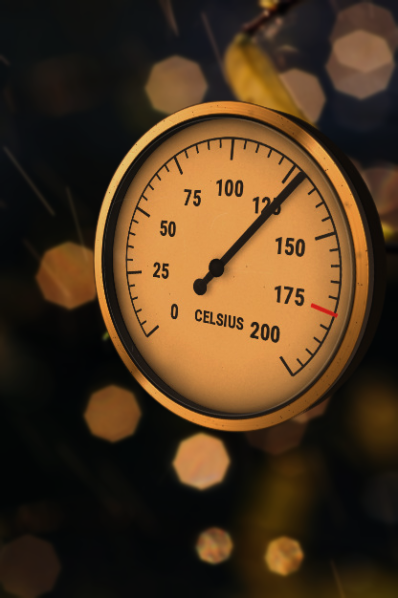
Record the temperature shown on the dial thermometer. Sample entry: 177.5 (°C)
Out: 130 (°C)
